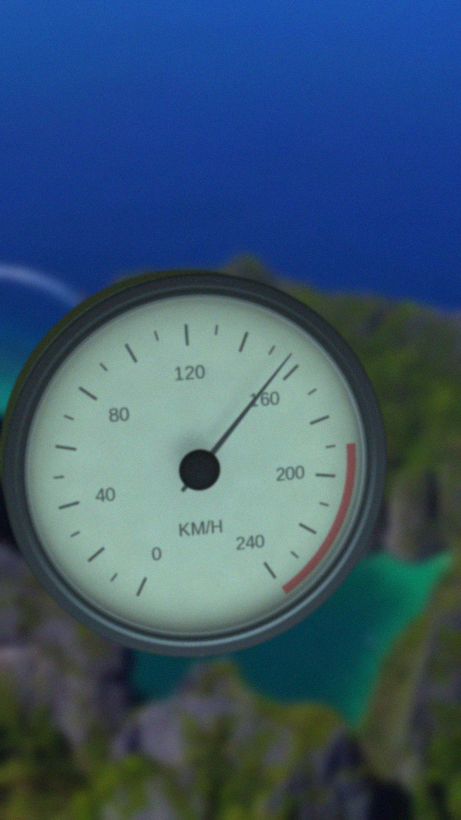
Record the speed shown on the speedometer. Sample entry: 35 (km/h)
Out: 155 (km/h)
